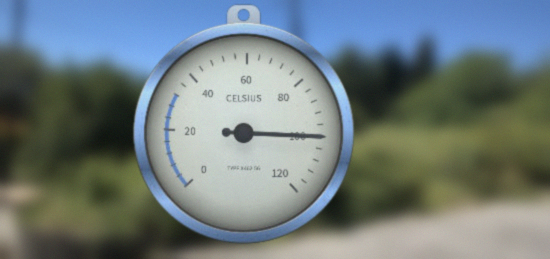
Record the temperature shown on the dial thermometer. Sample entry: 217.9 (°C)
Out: 100 (°C)
